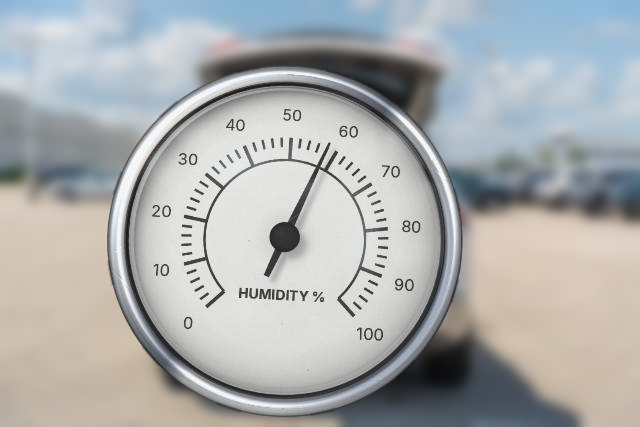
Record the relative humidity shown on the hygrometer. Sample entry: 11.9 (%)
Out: 58 (%)
